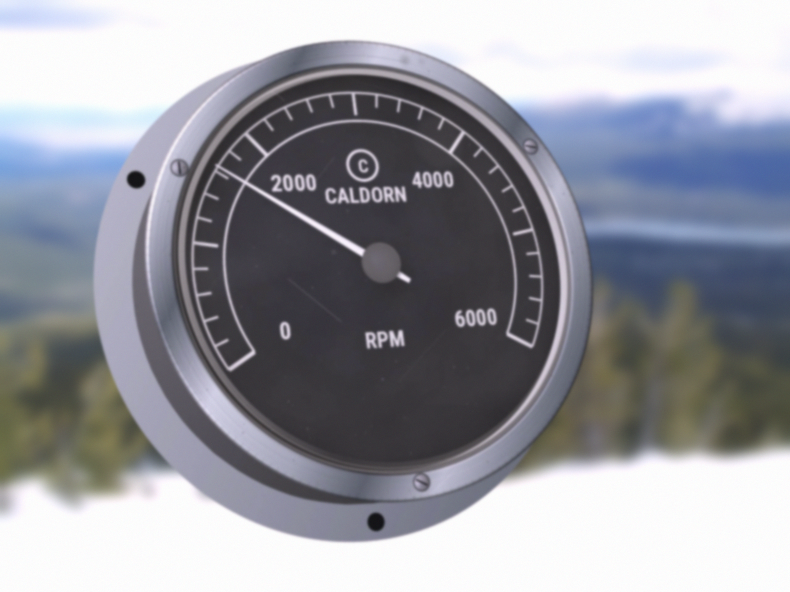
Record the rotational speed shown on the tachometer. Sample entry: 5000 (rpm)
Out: 1600 (rpm)
